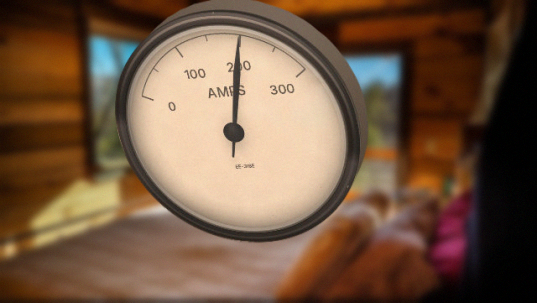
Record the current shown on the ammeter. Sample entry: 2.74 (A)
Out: 200 (A)
